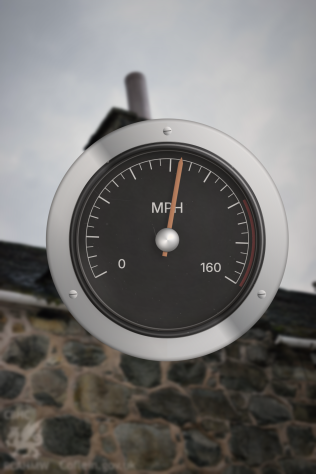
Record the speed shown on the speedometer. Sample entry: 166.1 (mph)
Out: 85 (mph)
